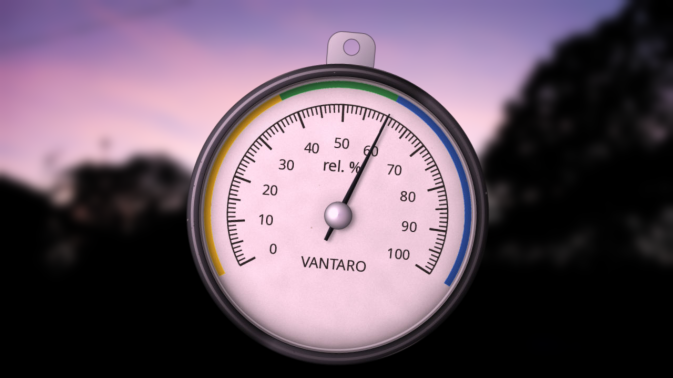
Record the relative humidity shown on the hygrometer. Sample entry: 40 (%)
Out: 60 (%)
